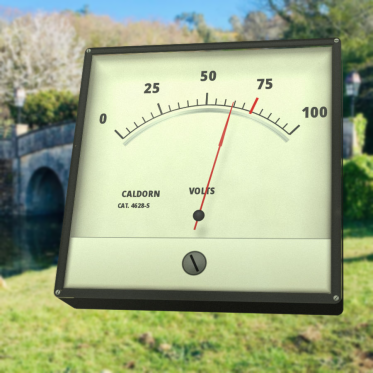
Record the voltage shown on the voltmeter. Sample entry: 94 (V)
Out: 65 (V)
